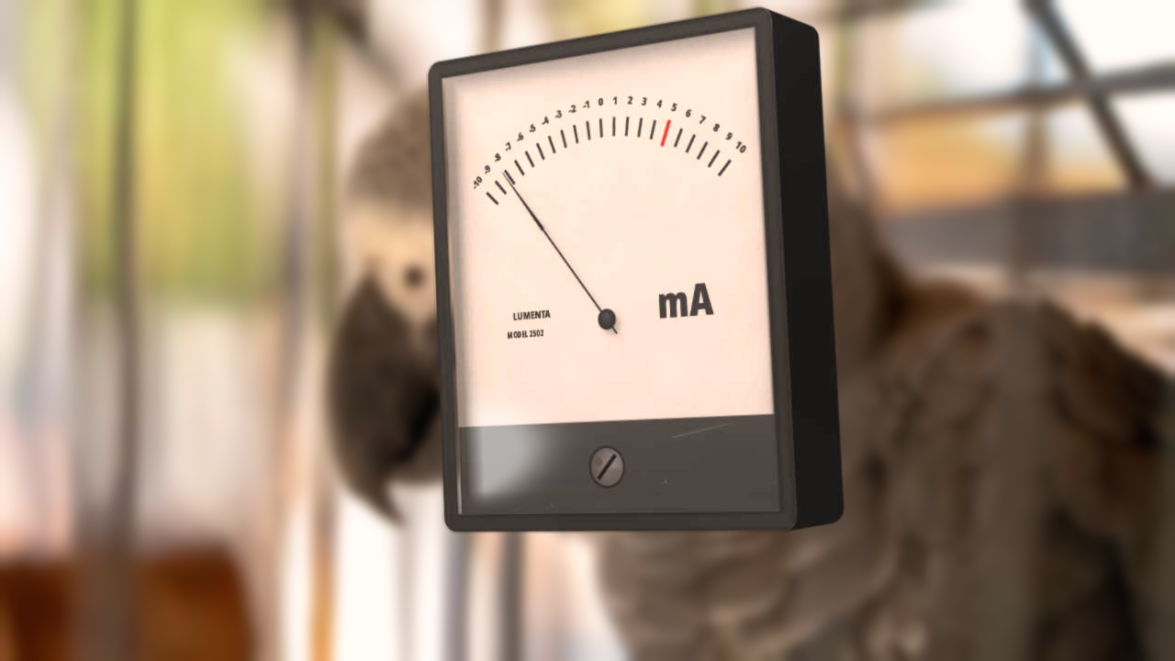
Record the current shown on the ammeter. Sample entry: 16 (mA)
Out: -8 (mA)
